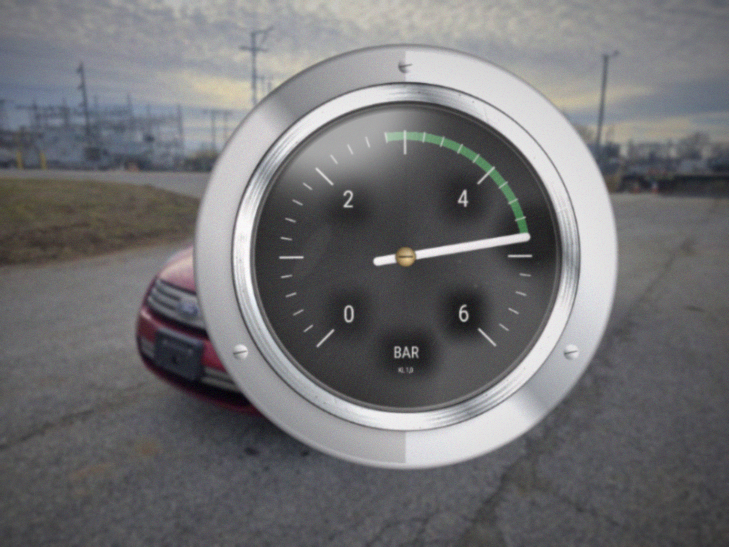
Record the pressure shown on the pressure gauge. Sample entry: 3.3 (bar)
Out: 4.8 (bar)
